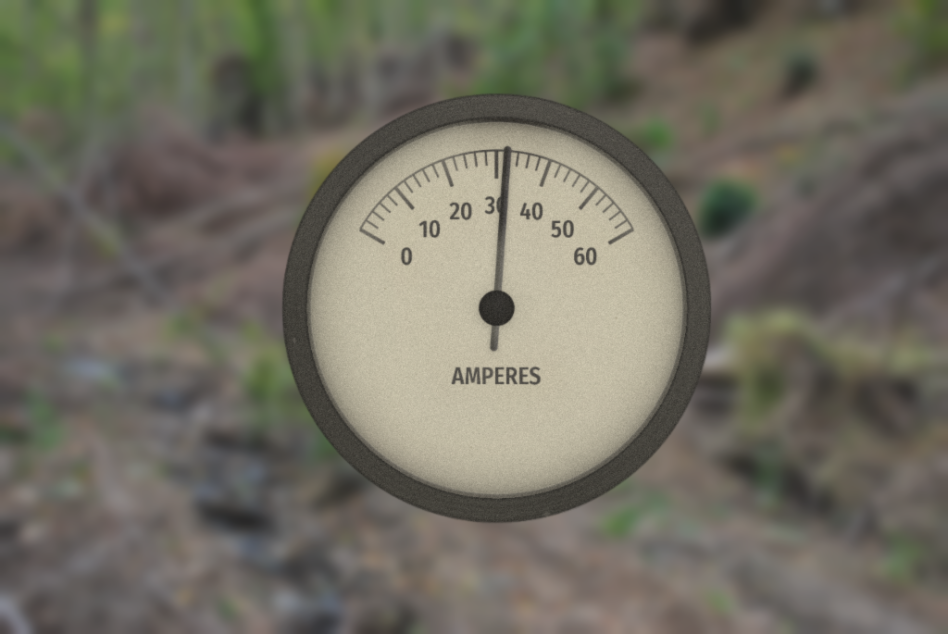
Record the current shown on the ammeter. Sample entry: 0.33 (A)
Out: 32 (A)
